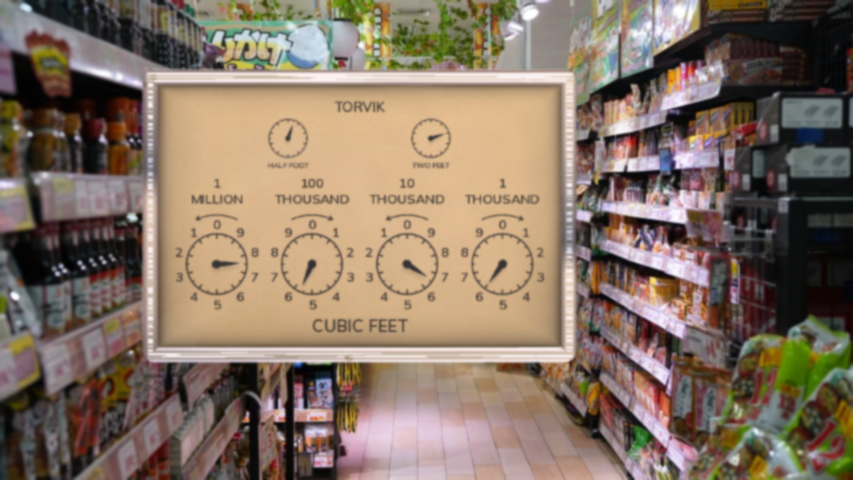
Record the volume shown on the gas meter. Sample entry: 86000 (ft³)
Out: 756600 (ft³)
